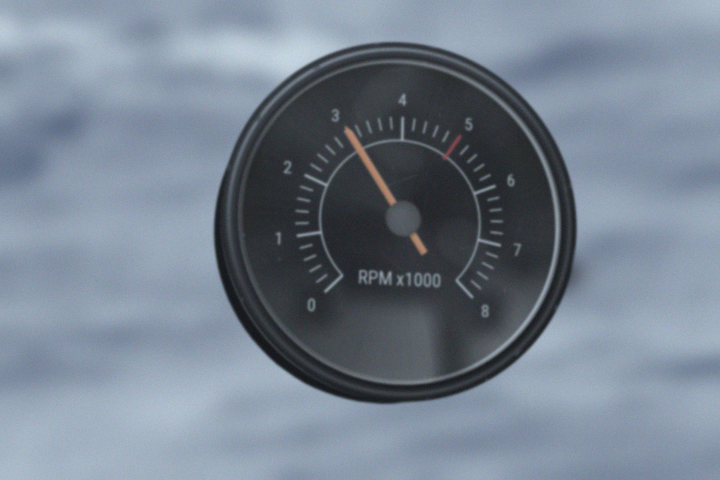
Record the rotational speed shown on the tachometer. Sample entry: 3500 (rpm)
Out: 3000 (rpm)
